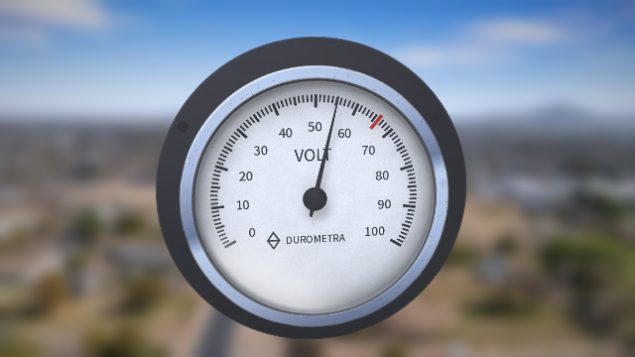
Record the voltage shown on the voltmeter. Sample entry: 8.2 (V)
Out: 55 (V)
